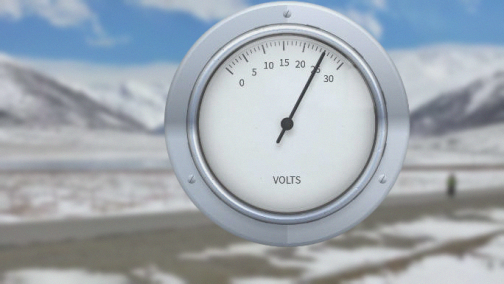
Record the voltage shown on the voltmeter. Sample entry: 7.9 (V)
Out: 25 (V)
